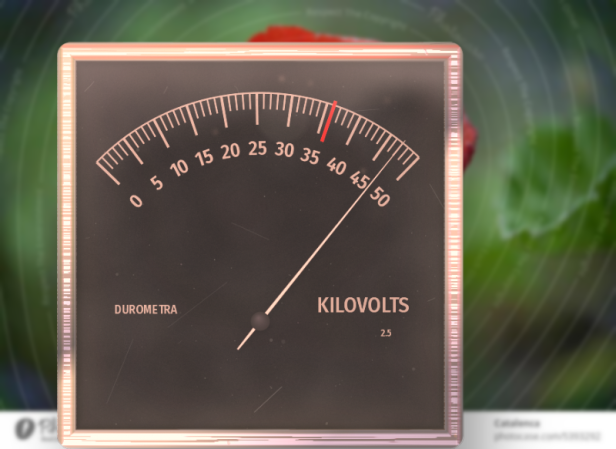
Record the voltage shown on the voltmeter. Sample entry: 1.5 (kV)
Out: 47 (kV)
